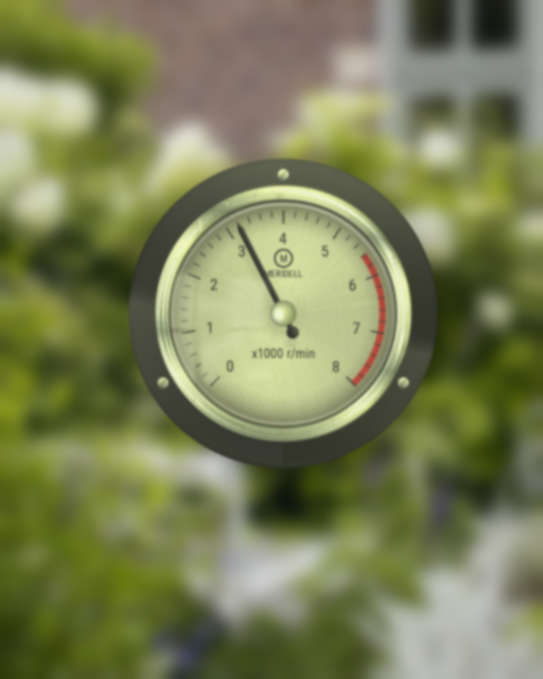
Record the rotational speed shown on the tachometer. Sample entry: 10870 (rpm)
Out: 3200 (rpm)
